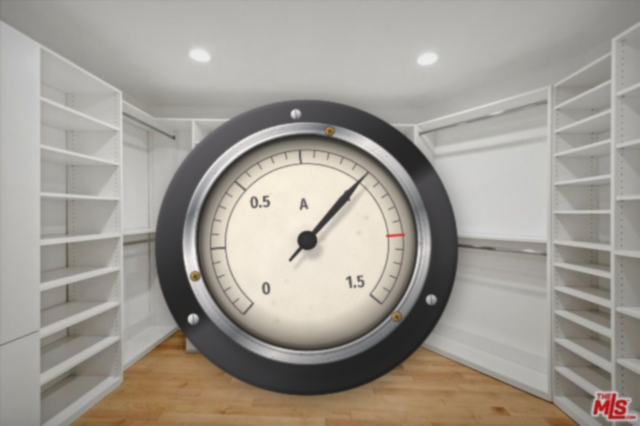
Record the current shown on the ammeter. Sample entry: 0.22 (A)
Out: 1 (A)
